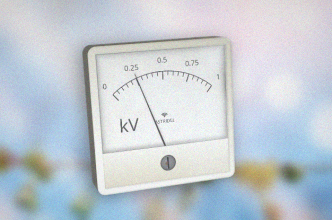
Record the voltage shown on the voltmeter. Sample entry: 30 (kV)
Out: 0.25 (kV)
